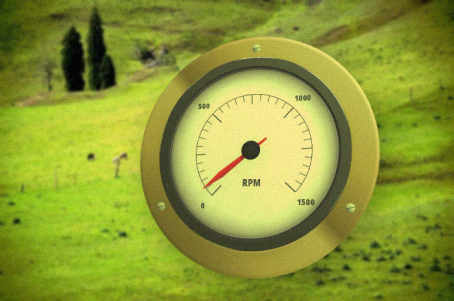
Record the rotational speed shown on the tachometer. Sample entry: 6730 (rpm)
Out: 50 (rpm)
